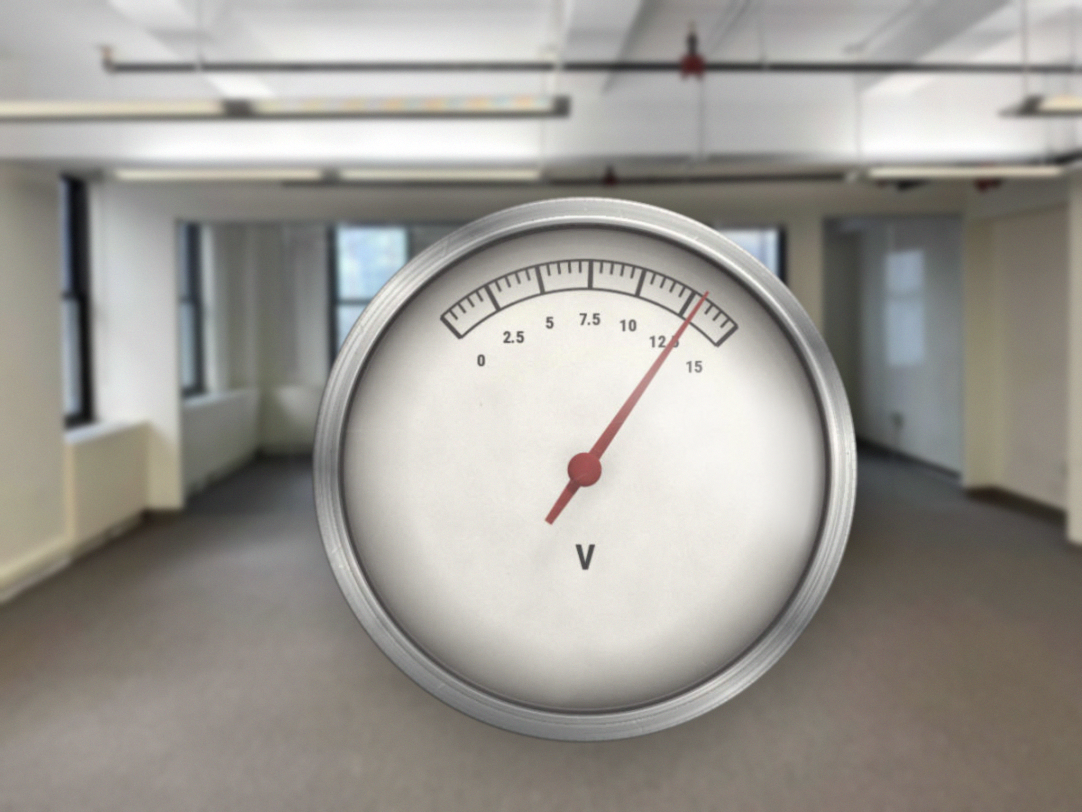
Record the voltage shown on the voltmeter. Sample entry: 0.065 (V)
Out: 13 (V)
